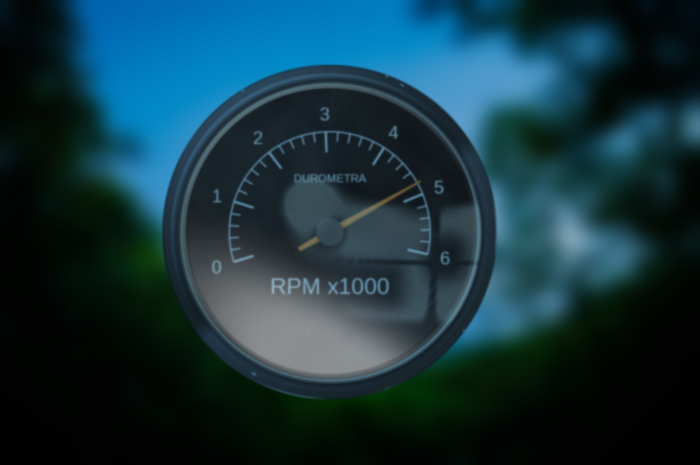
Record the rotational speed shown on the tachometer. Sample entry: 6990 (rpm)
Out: 4800 (rpm)
